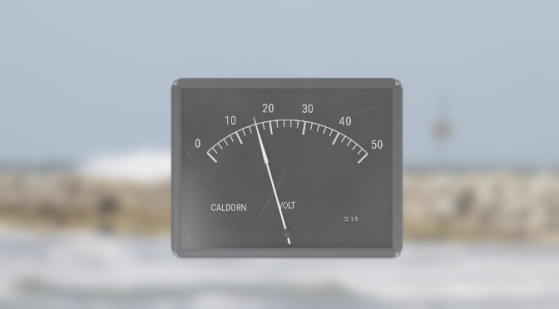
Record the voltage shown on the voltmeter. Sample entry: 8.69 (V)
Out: 16 (V)
